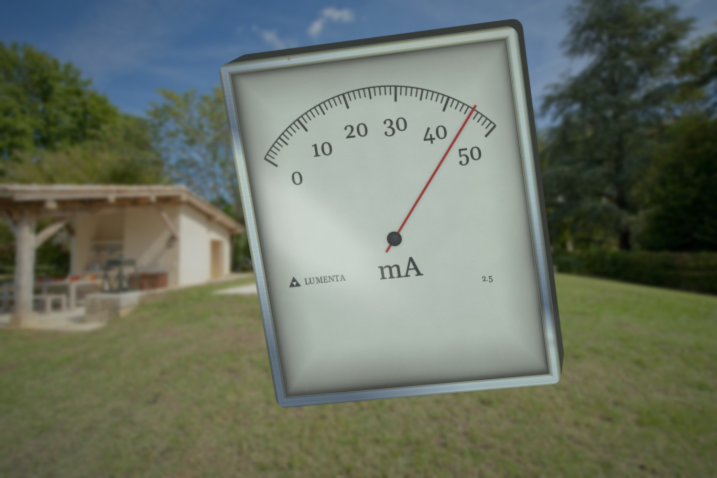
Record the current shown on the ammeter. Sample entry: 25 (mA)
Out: 45 (mA)
